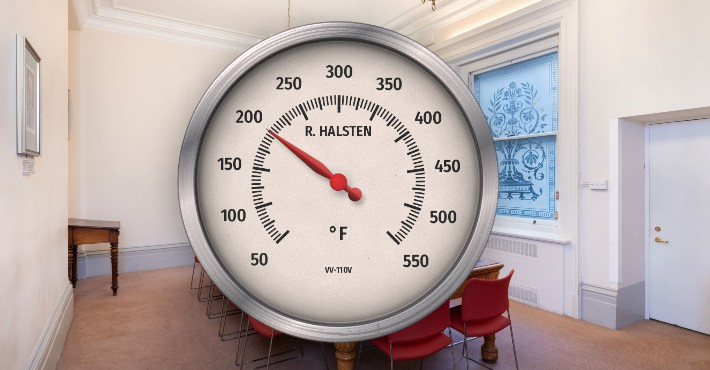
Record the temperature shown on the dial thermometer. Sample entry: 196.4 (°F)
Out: 200 (°F)
